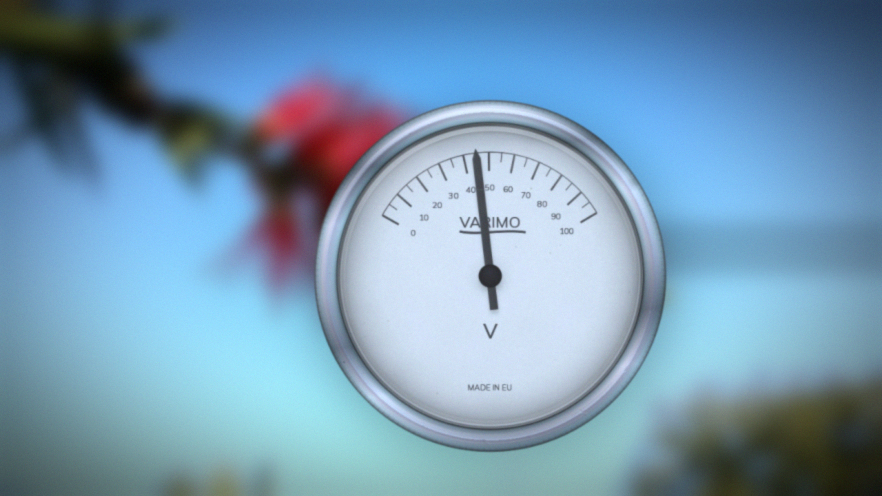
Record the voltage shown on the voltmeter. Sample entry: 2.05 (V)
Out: 45 (V)
